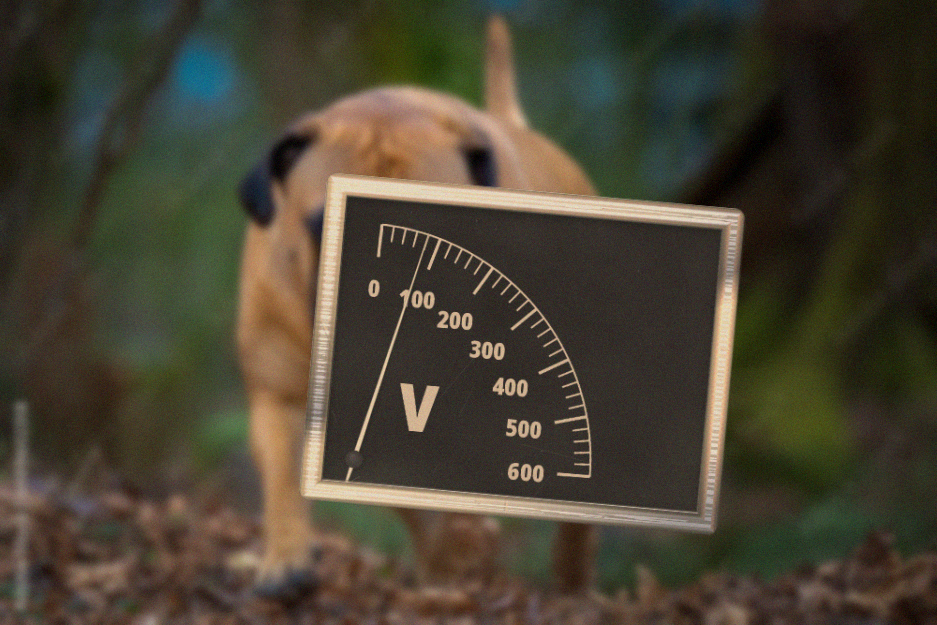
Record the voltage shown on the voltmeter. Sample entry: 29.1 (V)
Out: 80 (V)
